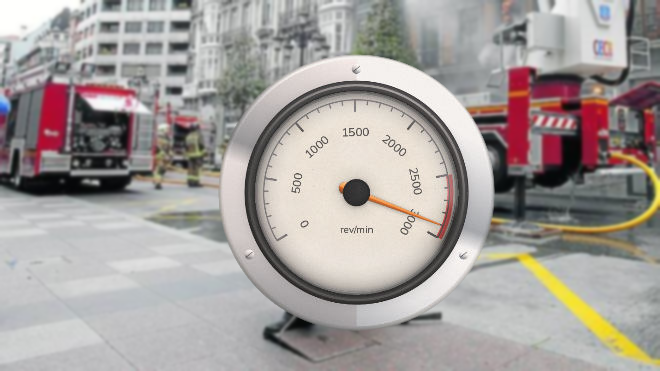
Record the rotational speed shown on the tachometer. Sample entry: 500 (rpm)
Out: 2900 (rpm)
